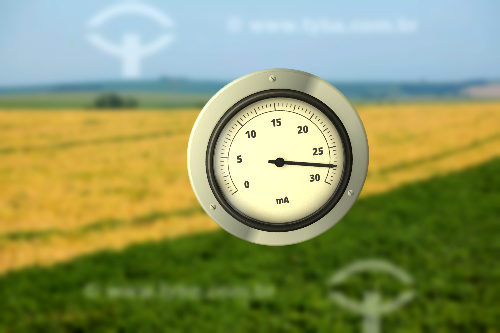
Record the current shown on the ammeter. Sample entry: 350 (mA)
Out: 27.5 (mA)
